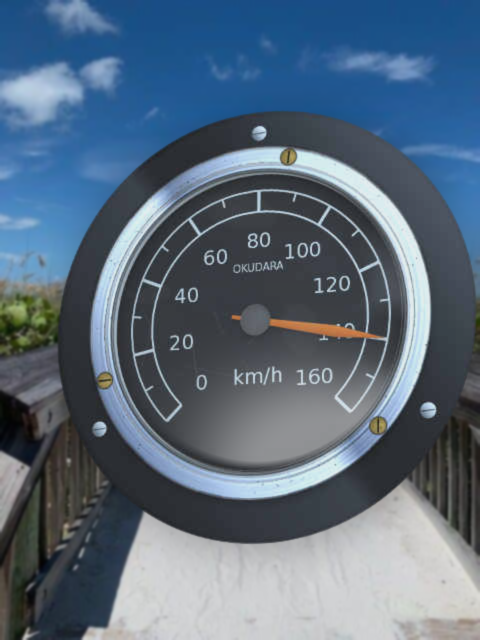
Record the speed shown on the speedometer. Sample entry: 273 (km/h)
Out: 140 (km/h)
